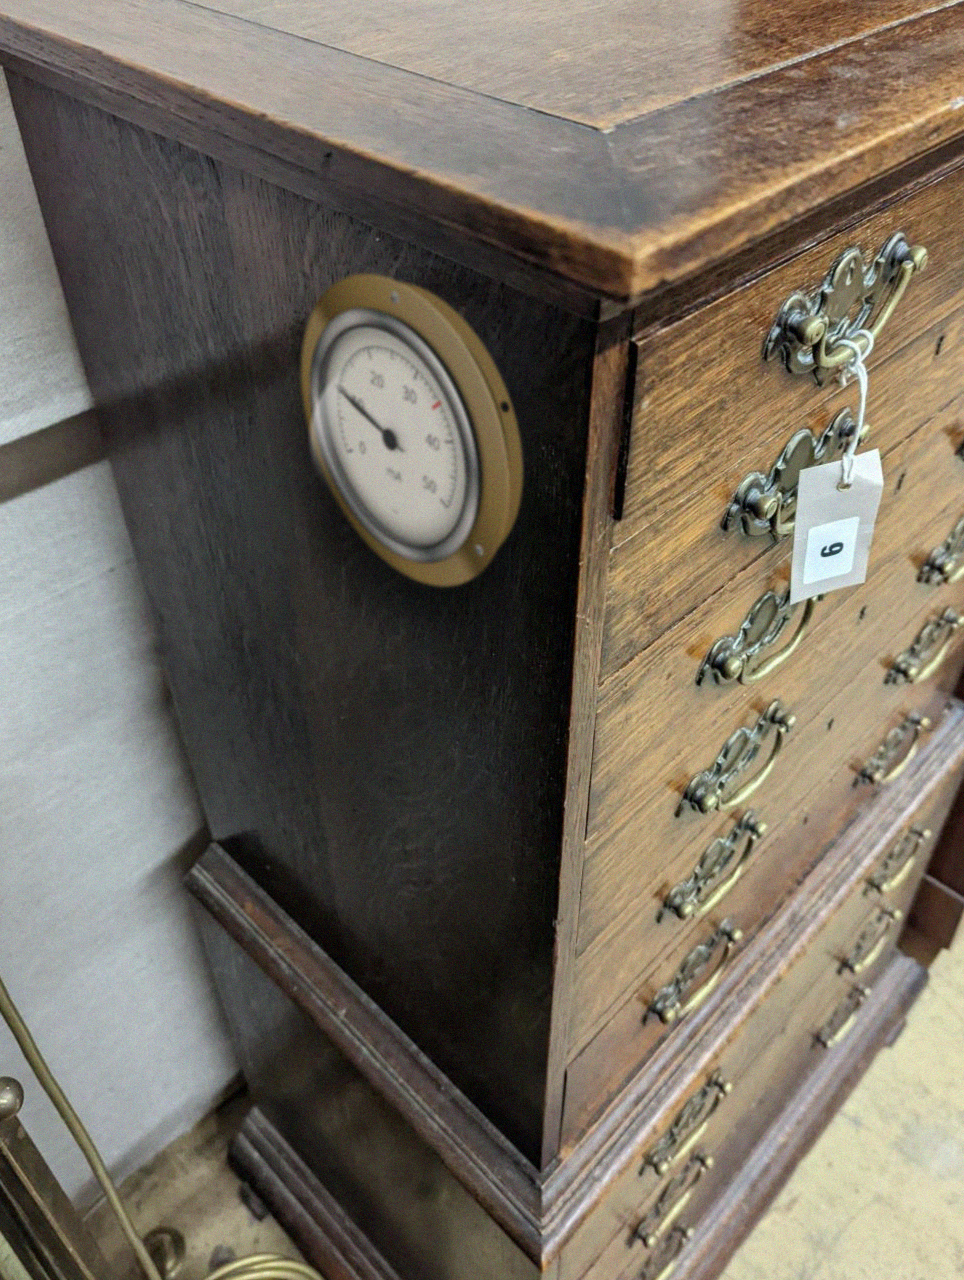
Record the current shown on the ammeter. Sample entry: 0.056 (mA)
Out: 10 (mA)
